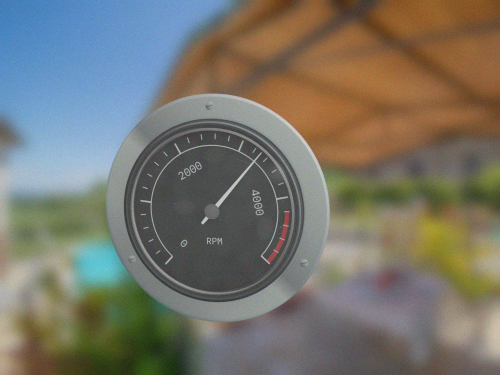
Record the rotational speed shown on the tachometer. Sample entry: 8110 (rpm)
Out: 3300 (rpm)
